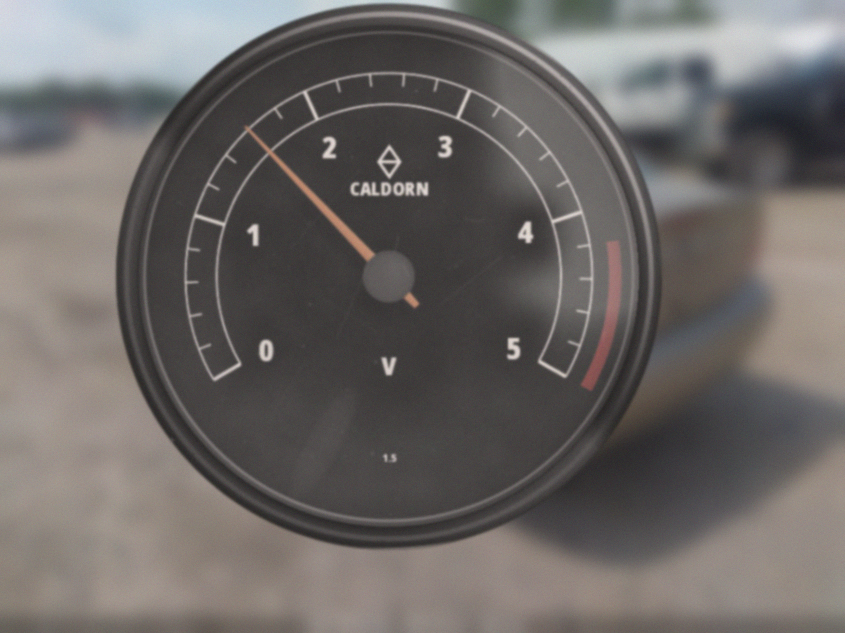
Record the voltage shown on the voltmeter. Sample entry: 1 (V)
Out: 1.6 (V)
